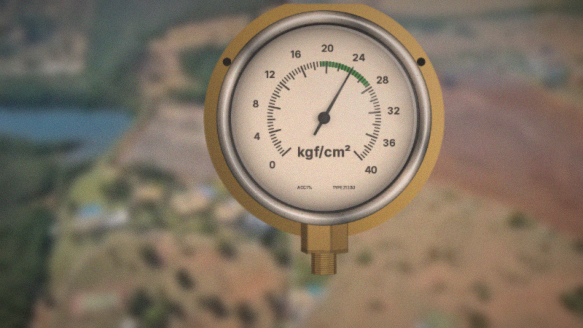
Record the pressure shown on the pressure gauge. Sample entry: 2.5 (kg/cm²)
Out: 24 (kg/cm²)
